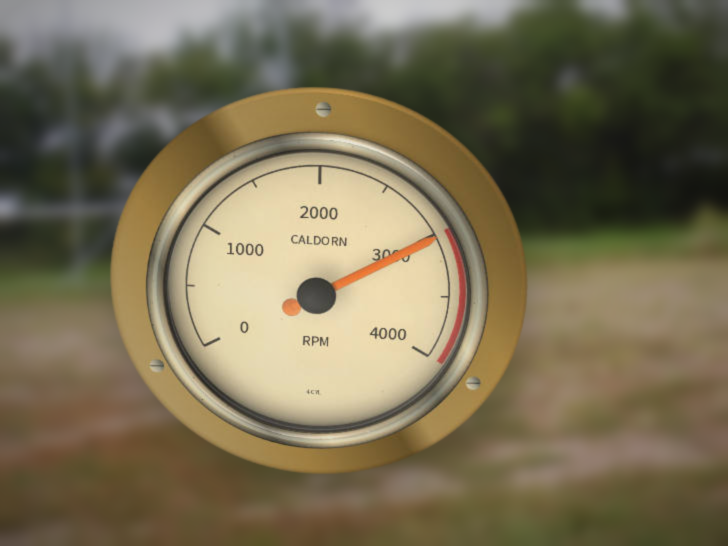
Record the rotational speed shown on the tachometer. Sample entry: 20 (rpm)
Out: 3000 (rpm)
